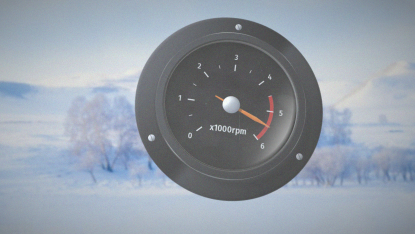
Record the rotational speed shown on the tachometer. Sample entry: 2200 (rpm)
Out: 5500 (rpm)
